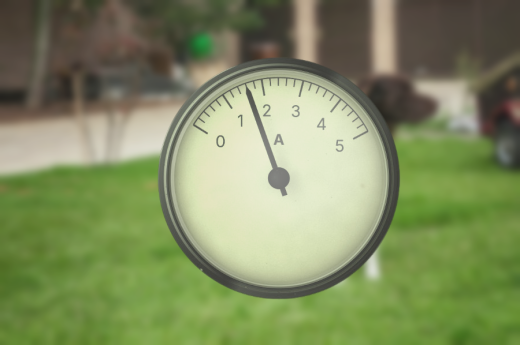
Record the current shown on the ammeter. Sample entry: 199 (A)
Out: 1.6 (A)
